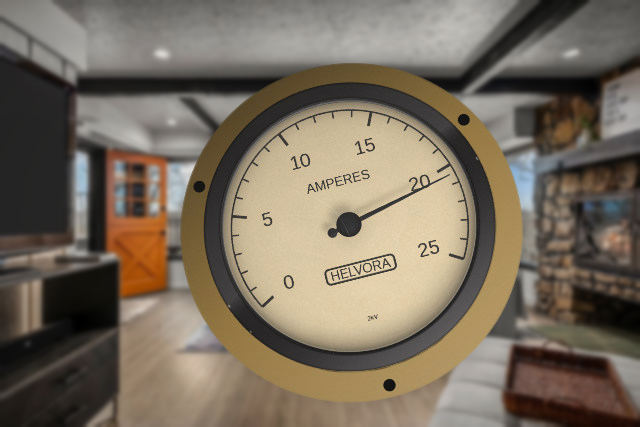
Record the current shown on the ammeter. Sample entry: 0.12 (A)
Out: 20.5 (A)
